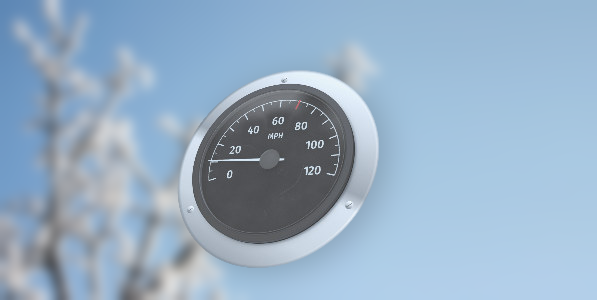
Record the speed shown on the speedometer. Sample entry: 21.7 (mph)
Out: 10 (mph)
